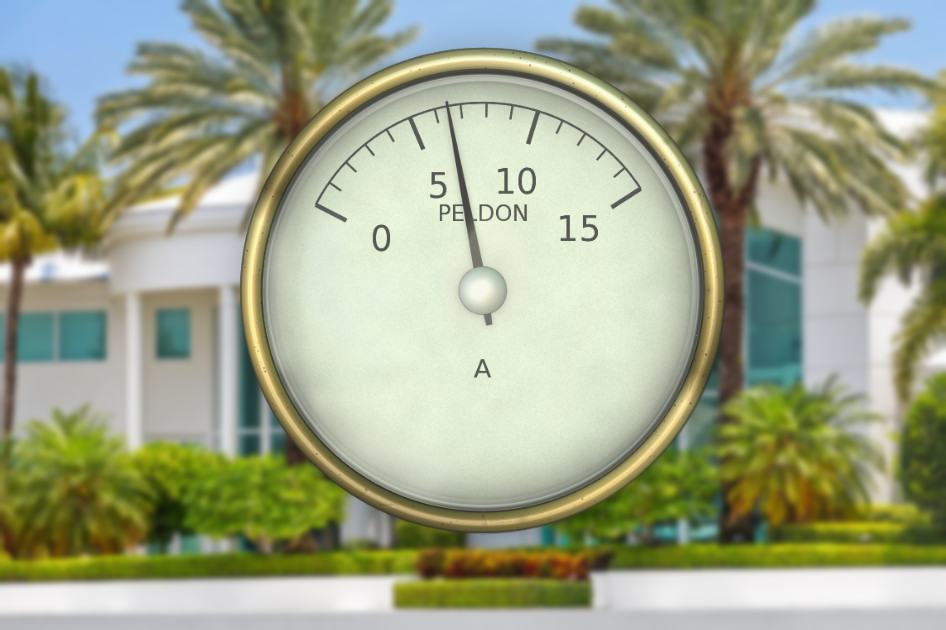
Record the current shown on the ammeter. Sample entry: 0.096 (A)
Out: 6.5 (A)
